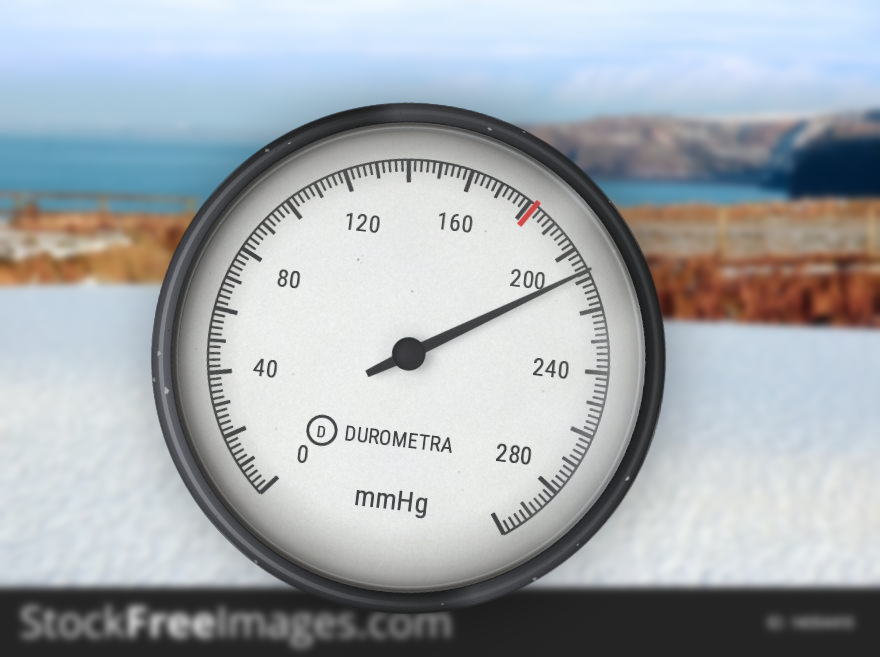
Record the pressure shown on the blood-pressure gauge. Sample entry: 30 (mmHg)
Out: 208 (mmHg)
